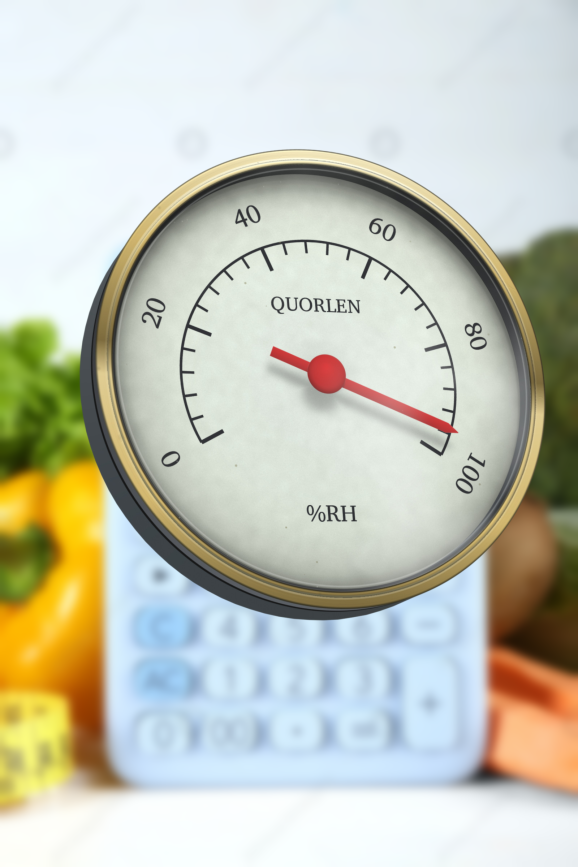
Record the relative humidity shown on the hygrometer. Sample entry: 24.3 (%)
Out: 96 (%)
